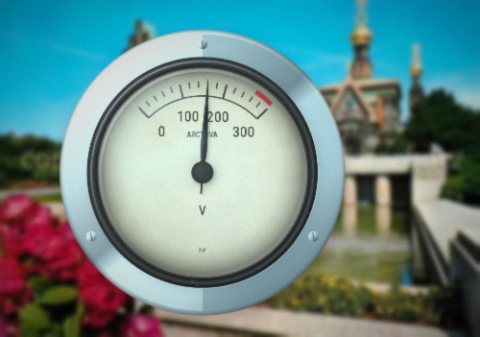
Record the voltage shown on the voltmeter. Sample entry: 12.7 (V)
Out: 160 (V)
